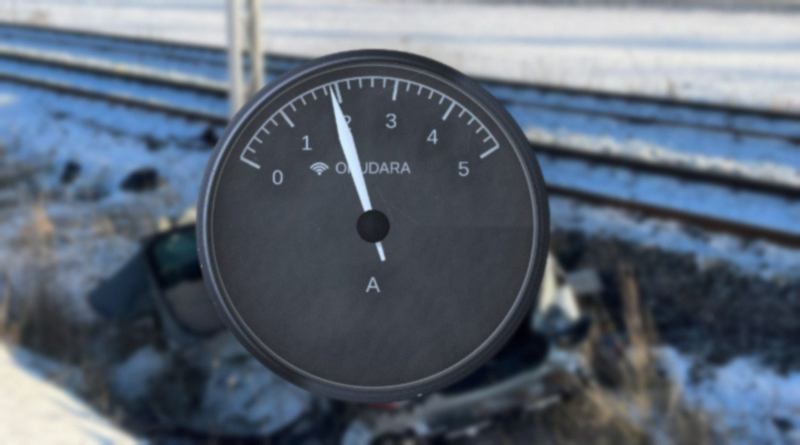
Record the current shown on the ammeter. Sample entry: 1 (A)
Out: 1.9 (A)
